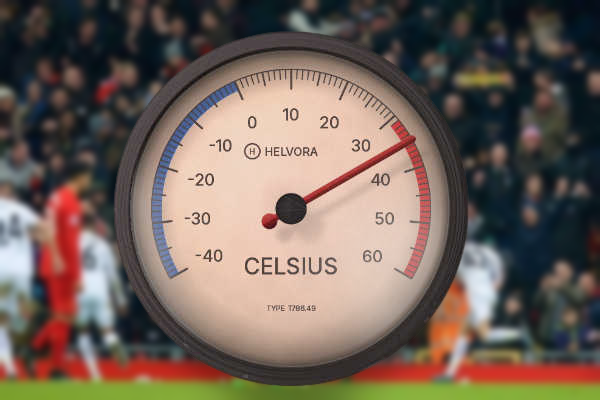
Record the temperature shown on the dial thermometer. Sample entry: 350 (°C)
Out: 35 (°C)
